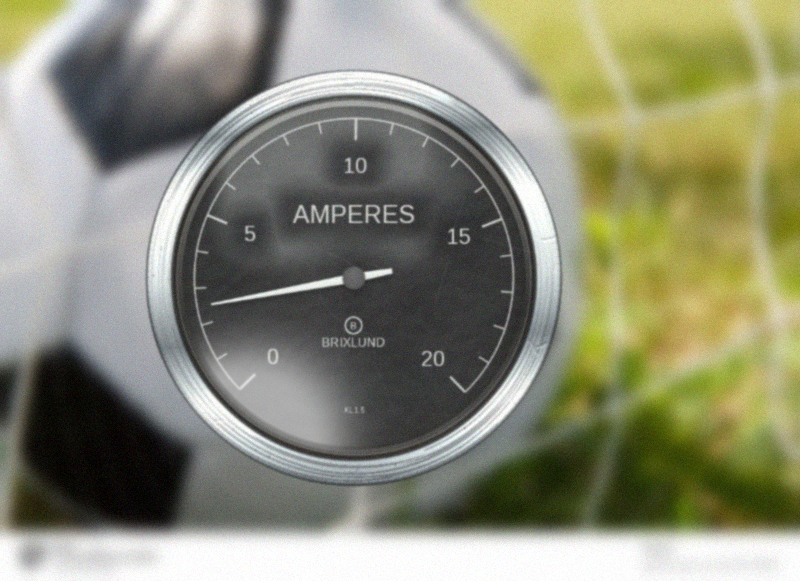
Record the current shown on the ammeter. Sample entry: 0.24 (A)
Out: 2.5 (A)
